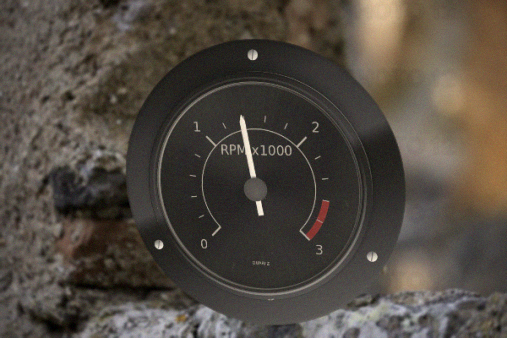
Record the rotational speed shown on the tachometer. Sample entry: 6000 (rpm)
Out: 1400 (rpm)
